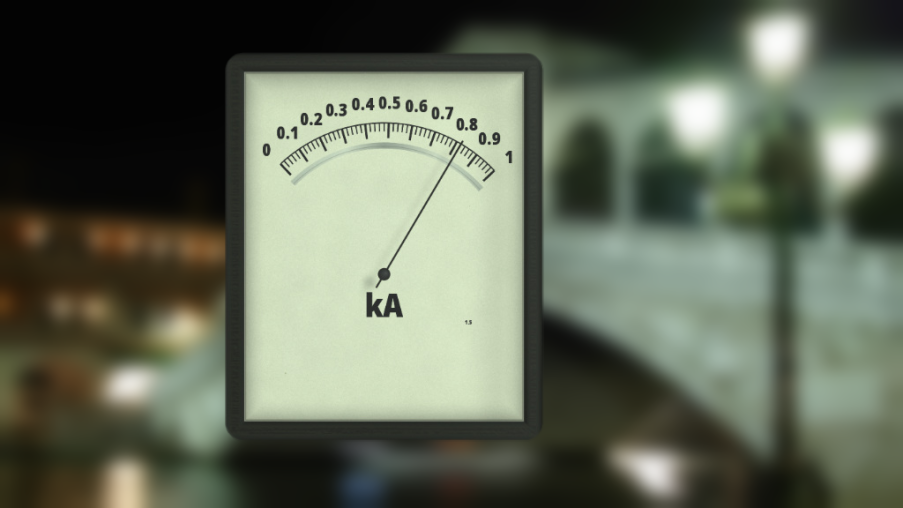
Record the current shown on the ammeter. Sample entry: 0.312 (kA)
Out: 0.82 (kA)
